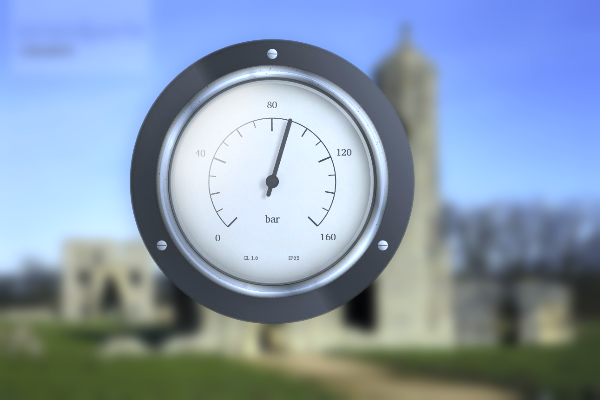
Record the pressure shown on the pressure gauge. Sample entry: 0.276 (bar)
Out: 90 (bar)
